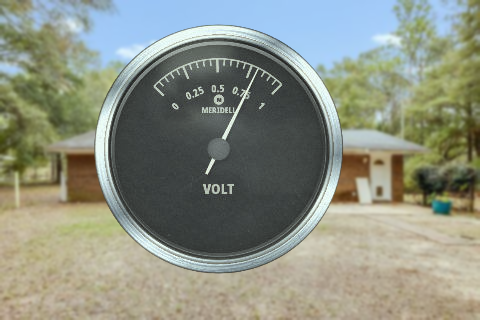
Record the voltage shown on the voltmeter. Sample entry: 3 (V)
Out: 0.8 (V)
